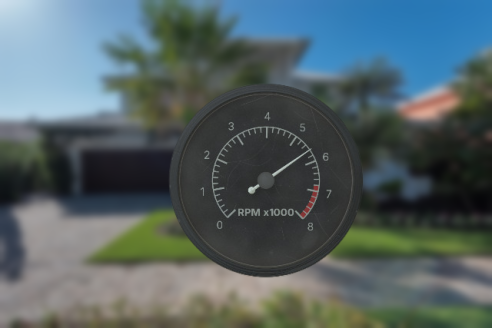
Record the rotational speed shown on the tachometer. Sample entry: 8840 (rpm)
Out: 5600 (rpm)
